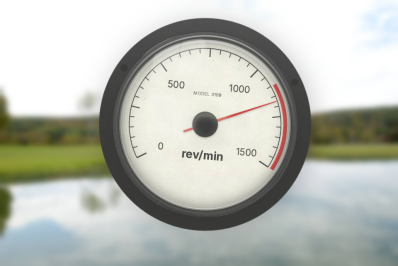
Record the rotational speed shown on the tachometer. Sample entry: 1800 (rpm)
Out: 1175 (rpm)
